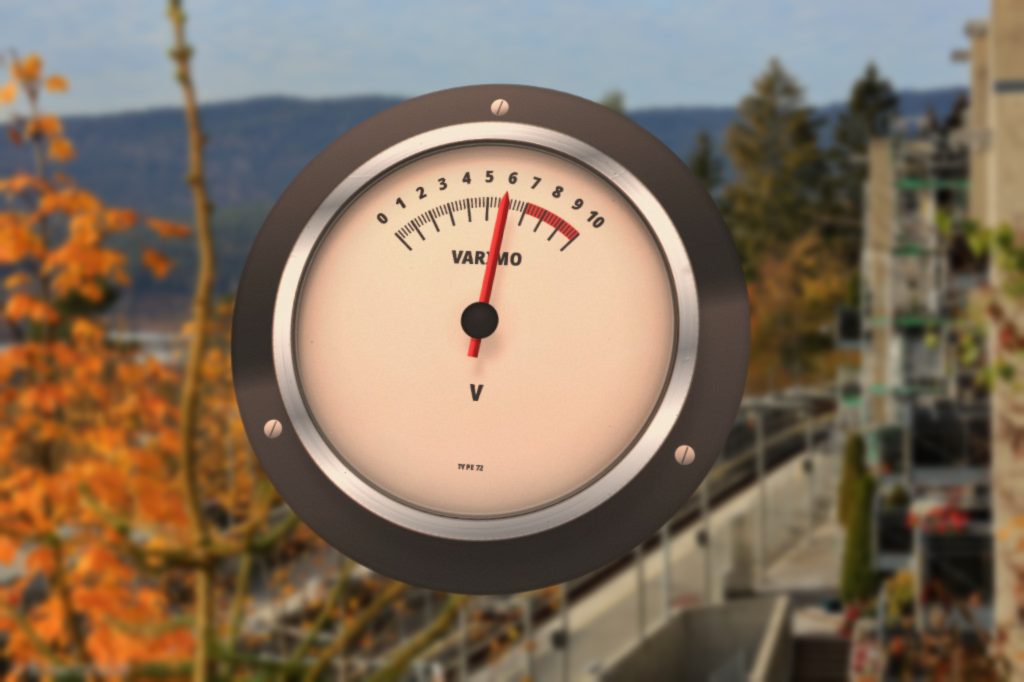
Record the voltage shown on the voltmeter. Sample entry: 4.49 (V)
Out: 6 (V)
